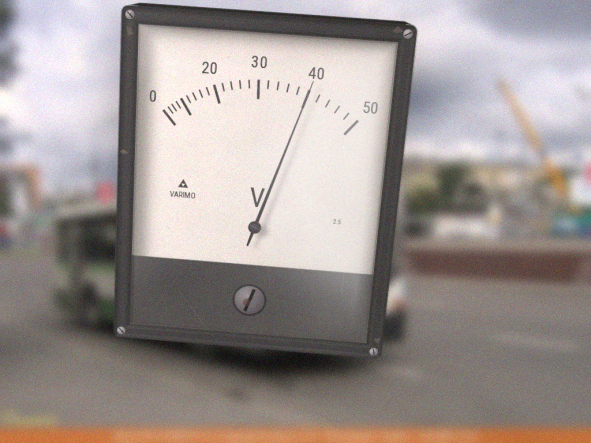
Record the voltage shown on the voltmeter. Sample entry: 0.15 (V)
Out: 40 (V)
